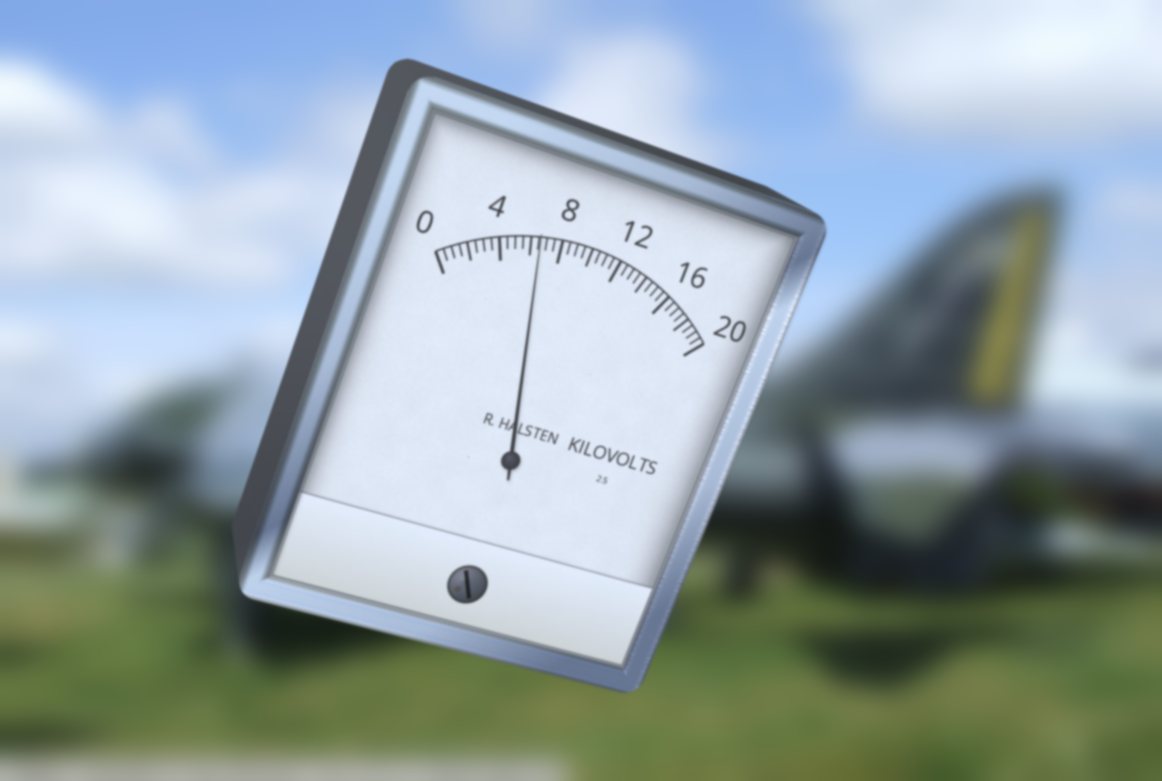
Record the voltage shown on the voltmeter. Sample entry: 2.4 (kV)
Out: 6.5 (kV)
